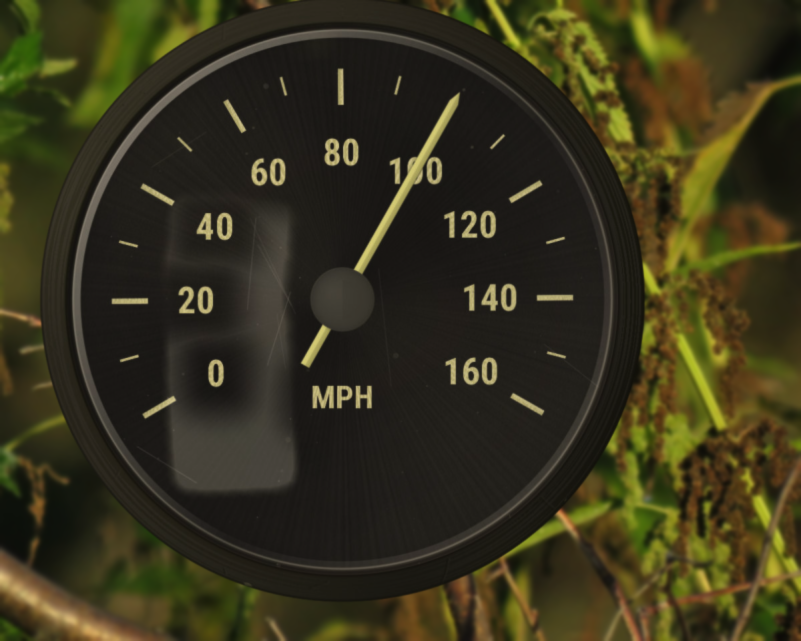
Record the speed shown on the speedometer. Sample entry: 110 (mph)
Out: 100 (mph)
